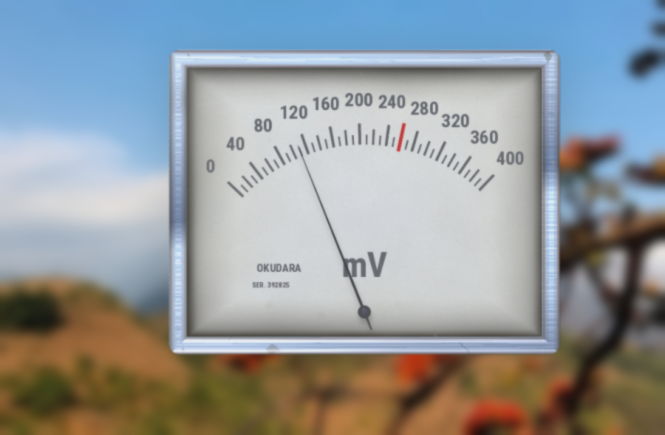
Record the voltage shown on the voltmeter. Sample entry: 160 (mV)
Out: 110 (mV)
